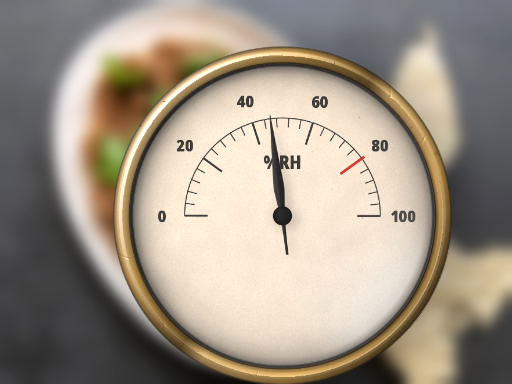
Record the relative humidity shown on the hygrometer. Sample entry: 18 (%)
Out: 46 (%)
